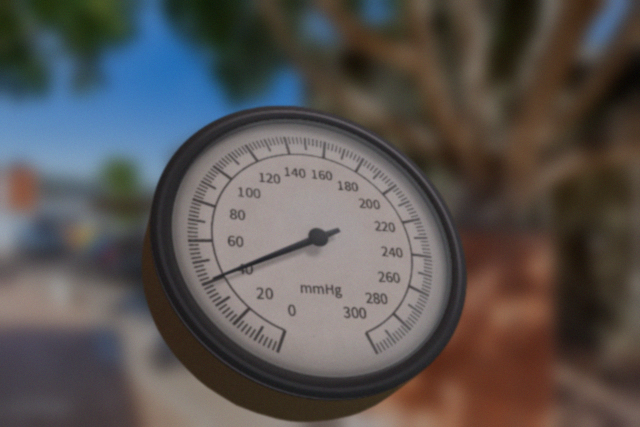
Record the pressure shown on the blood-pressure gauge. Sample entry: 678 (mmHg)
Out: 40 (mmHg)
